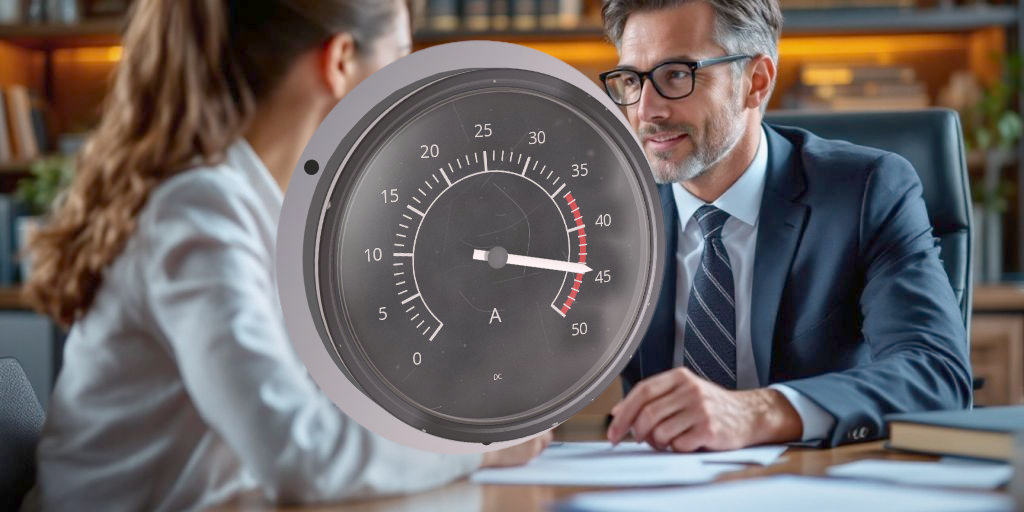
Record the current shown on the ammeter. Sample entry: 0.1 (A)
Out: 44.5 (A)
